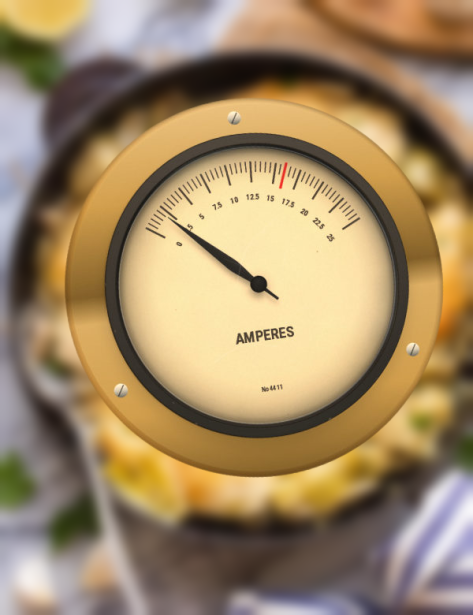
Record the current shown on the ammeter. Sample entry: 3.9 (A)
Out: 2 (A)
